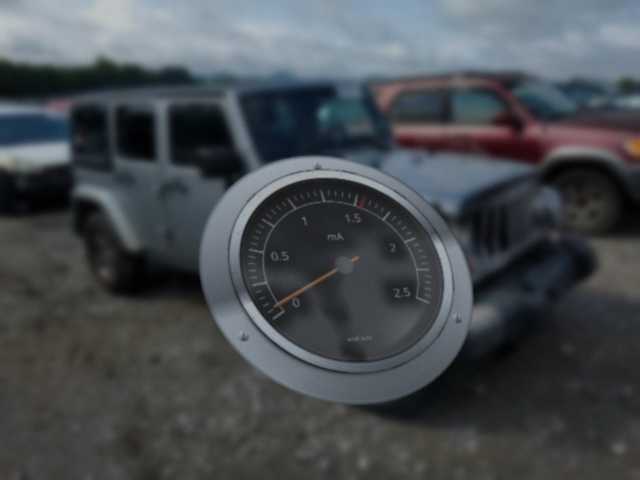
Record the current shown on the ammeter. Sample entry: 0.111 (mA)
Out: 0.05 (mA)
